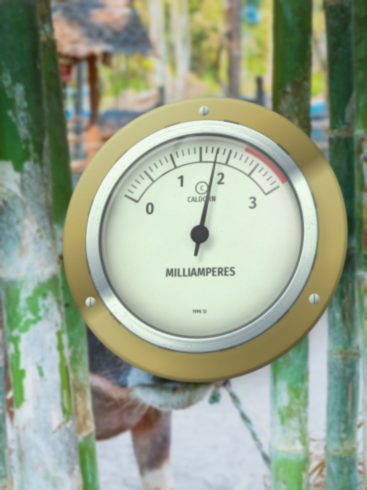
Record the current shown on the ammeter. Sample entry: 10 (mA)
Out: 1.8 (mA)
